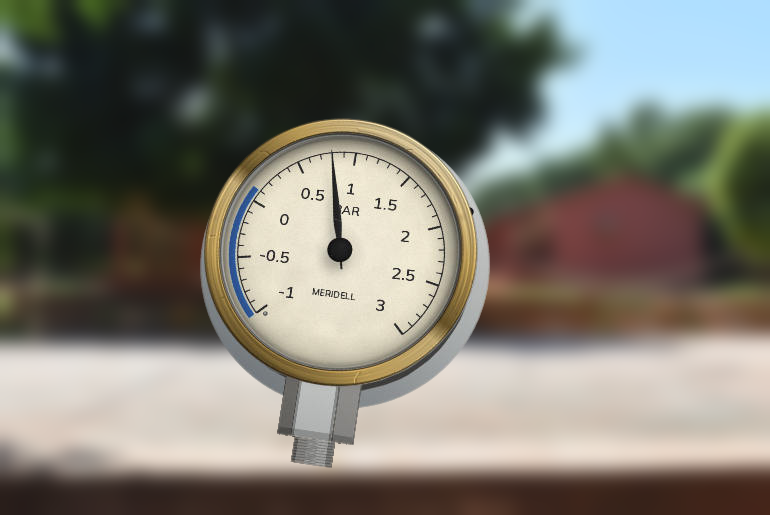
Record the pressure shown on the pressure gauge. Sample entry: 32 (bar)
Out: 0.8 (bar)
